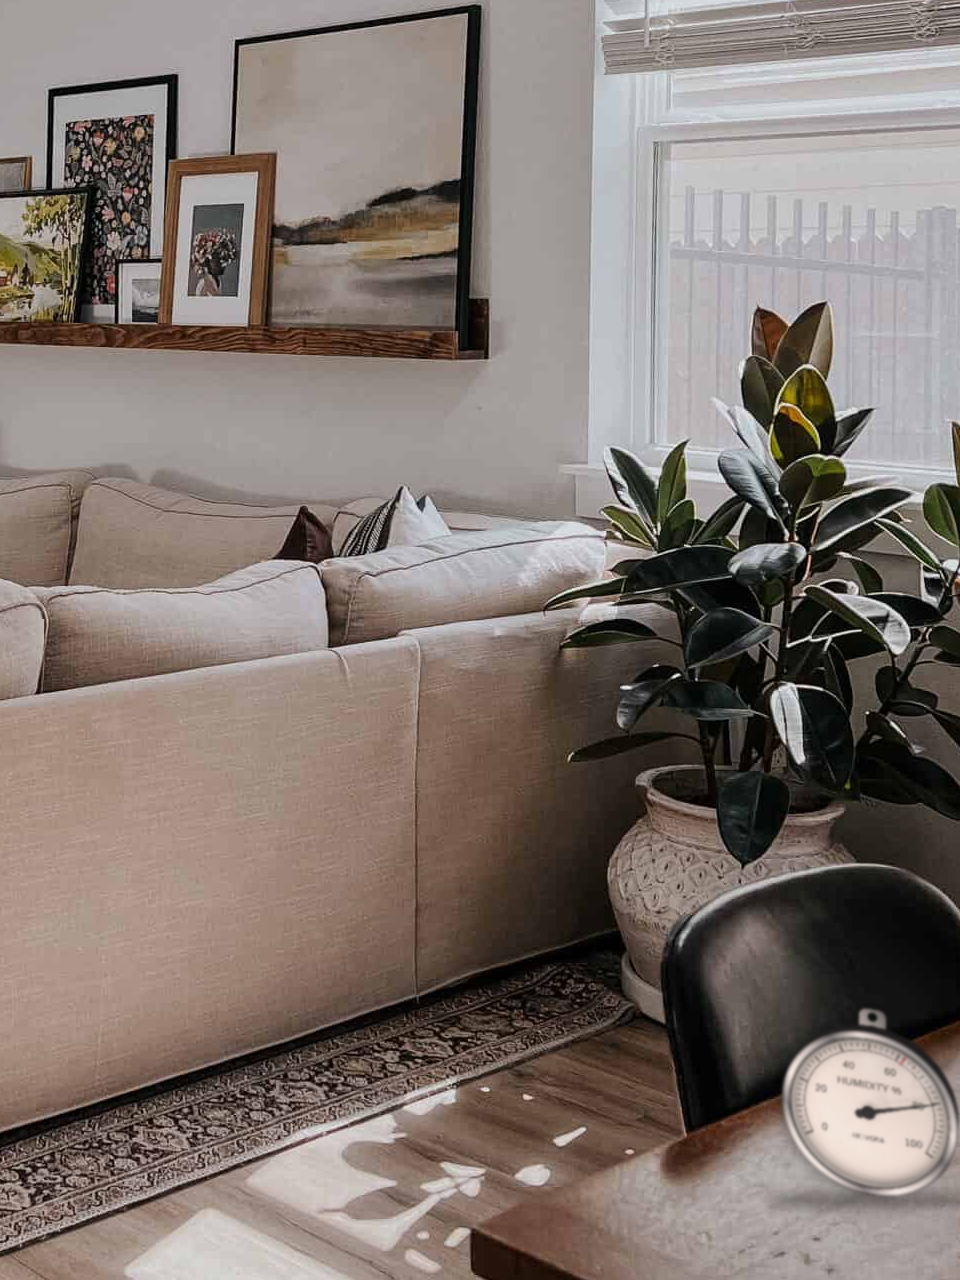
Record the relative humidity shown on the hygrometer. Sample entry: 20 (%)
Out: 80 (%)
